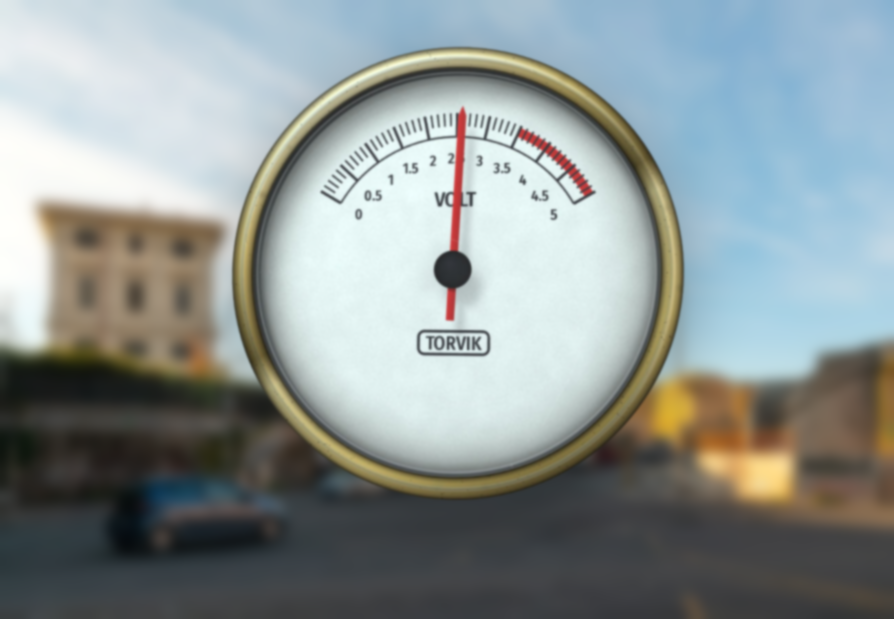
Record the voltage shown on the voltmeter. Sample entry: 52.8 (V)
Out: 2.6 (V)
